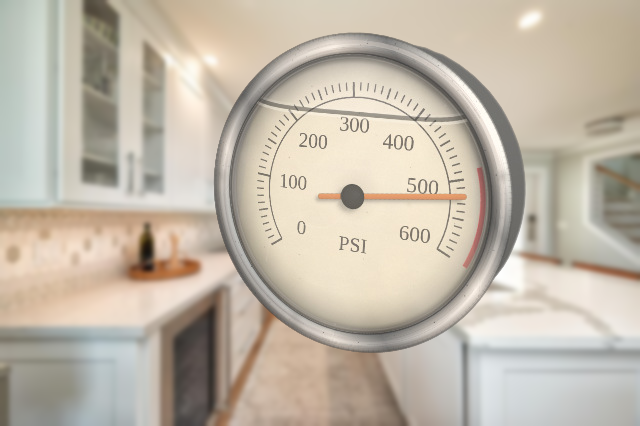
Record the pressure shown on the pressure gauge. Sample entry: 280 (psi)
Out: 520 (psi)
